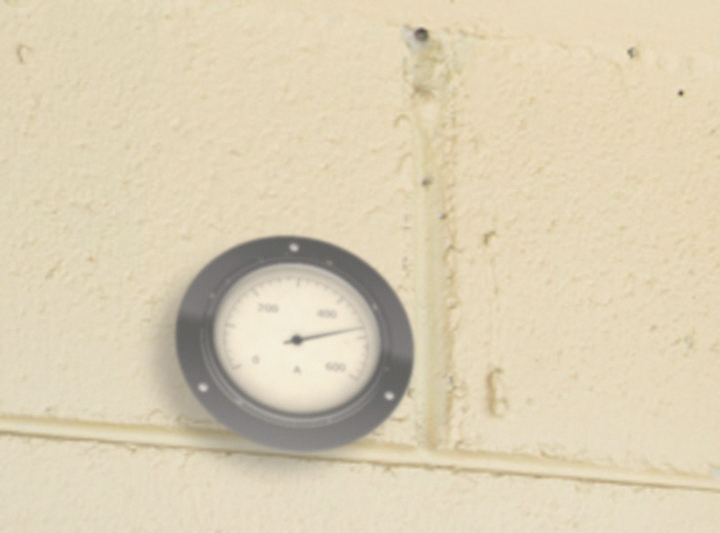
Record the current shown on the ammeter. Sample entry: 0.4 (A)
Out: 480 (A)
